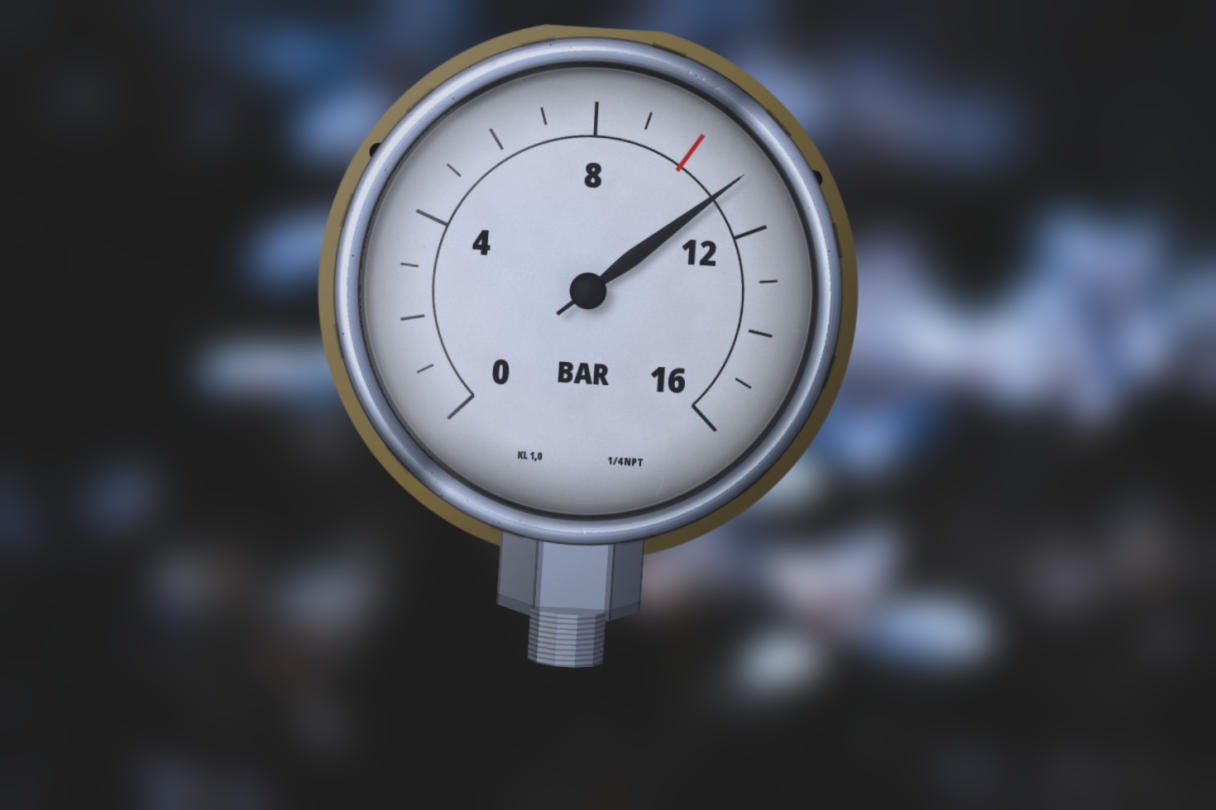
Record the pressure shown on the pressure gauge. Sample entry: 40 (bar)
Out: 11 (bar)
